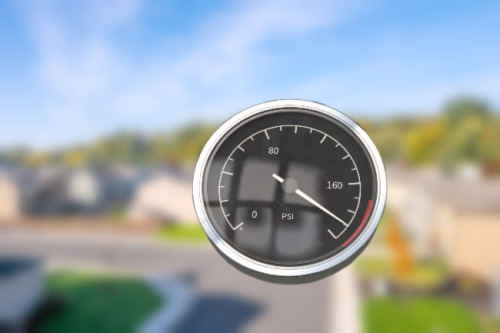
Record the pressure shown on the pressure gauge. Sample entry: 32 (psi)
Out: 190 (psi)
